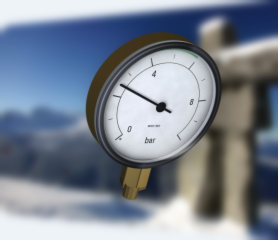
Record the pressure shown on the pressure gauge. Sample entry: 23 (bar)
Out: 2.5 (bar)
